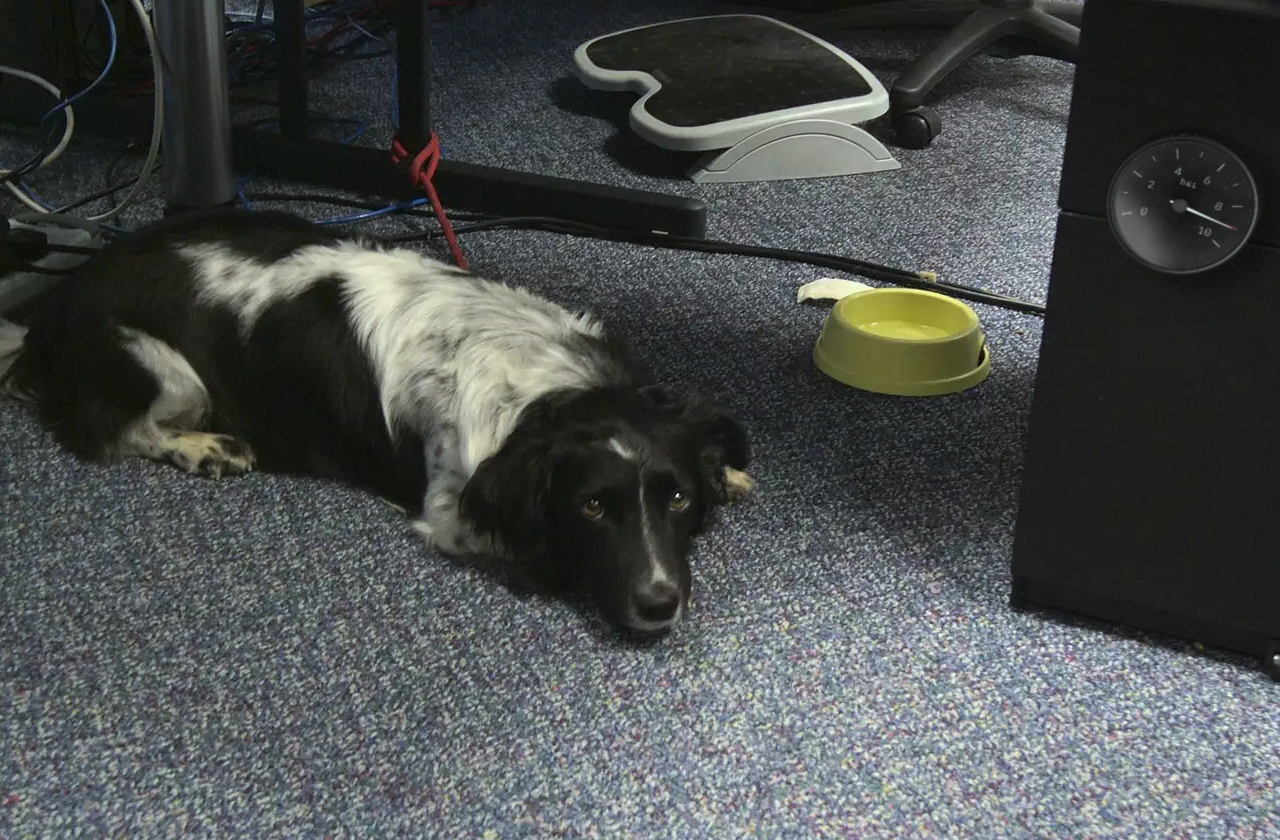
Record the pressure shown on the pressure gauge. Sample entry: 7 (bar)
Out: 9 (bar)
